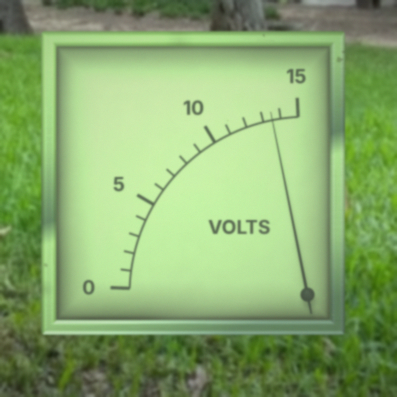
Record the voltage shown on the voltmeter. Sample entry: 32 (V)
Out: 13.5 (V)
